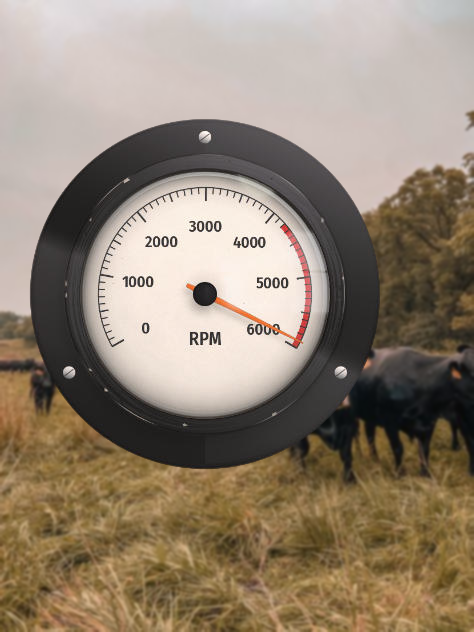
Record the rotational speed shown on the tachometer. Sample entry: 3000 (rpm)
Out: 5900 (rpm)
